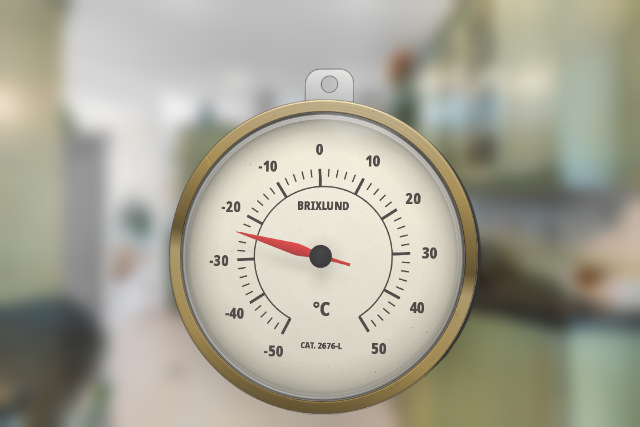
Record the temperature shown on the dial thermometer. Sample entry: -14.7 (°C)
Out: -24 (°C)
